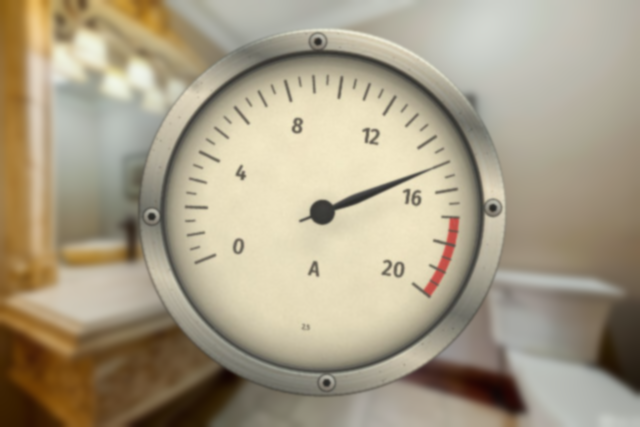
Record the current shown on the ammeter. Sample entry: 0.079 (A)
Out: 15 (A)
